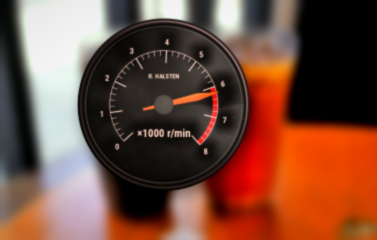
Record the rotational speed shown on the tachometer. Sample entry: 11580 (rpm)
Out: 6200 (rpm)
